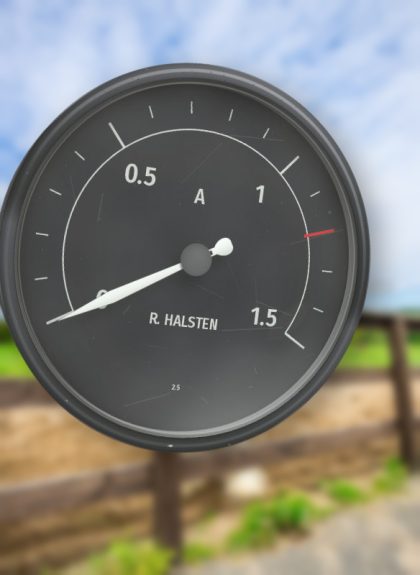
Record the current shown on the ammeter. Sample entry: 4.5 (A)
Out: 0 (A)
